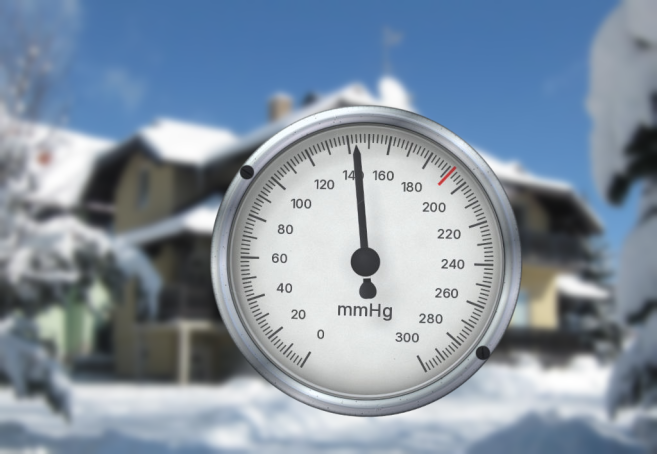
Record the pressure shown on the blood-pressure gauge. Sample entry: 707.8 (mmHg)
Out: 144 (mmHg)
